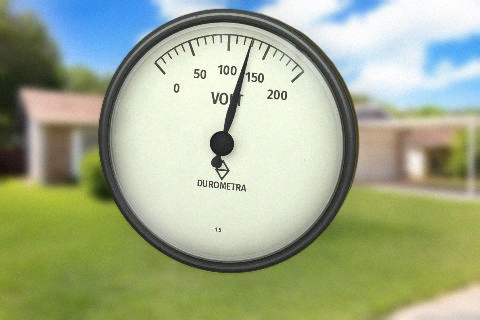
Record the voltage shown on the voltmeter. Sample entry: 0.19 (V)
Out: 130 (V)
